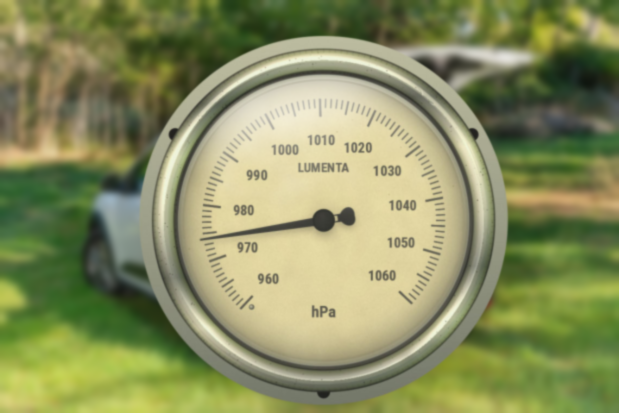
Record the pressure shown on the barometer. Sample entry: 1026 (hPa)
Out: 974 (hPa)
